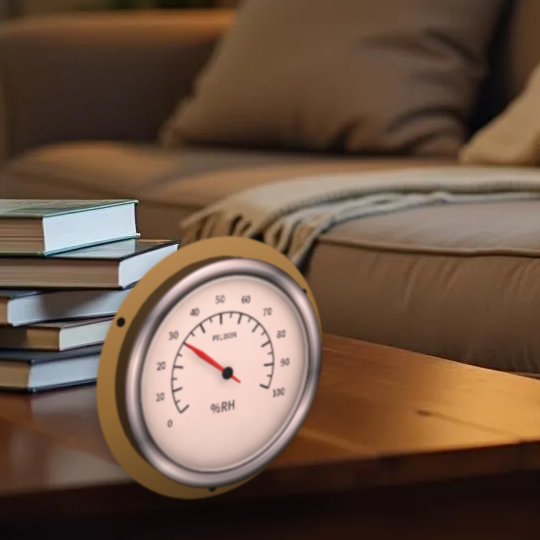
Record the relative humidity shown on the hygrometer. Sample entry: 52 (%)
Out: 30 (%)
